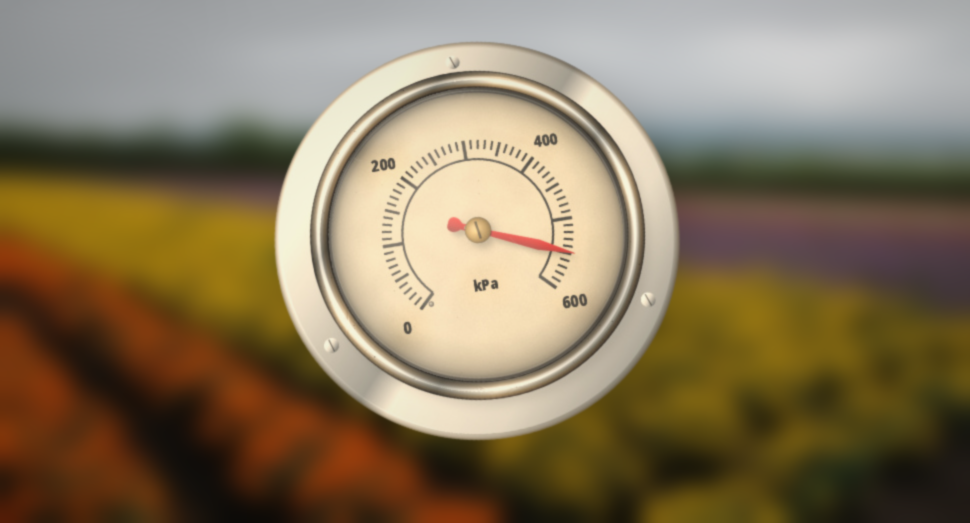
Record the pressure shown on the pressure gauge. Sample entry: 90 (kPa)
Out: 550 (kPa)
